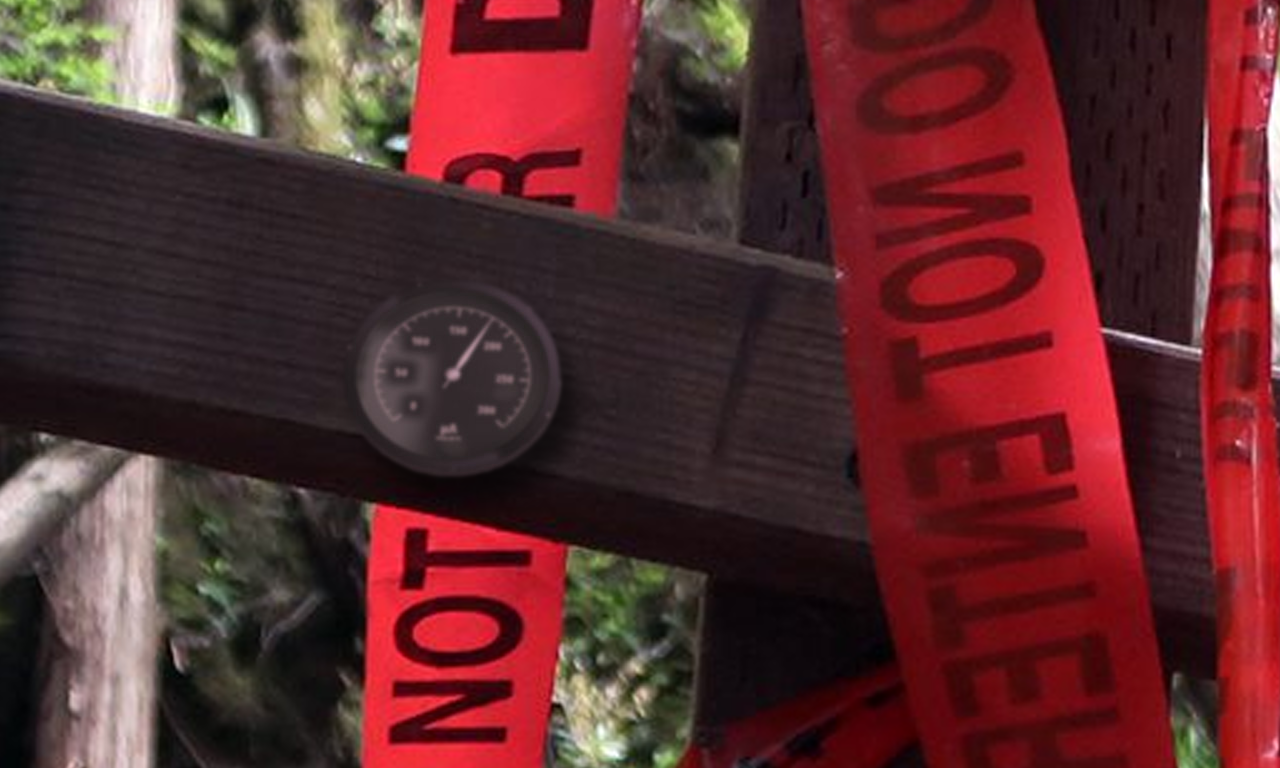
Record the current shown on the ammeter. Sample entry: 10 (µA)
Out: 180 (µA)
